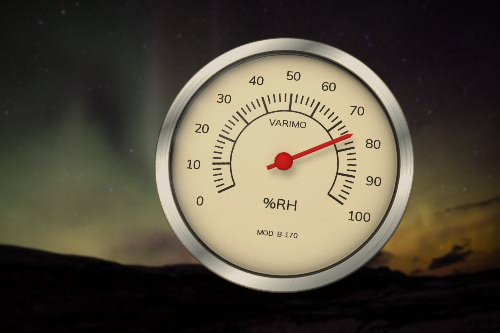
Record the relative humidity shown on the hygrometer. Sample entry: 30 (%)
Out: 76 (%)
